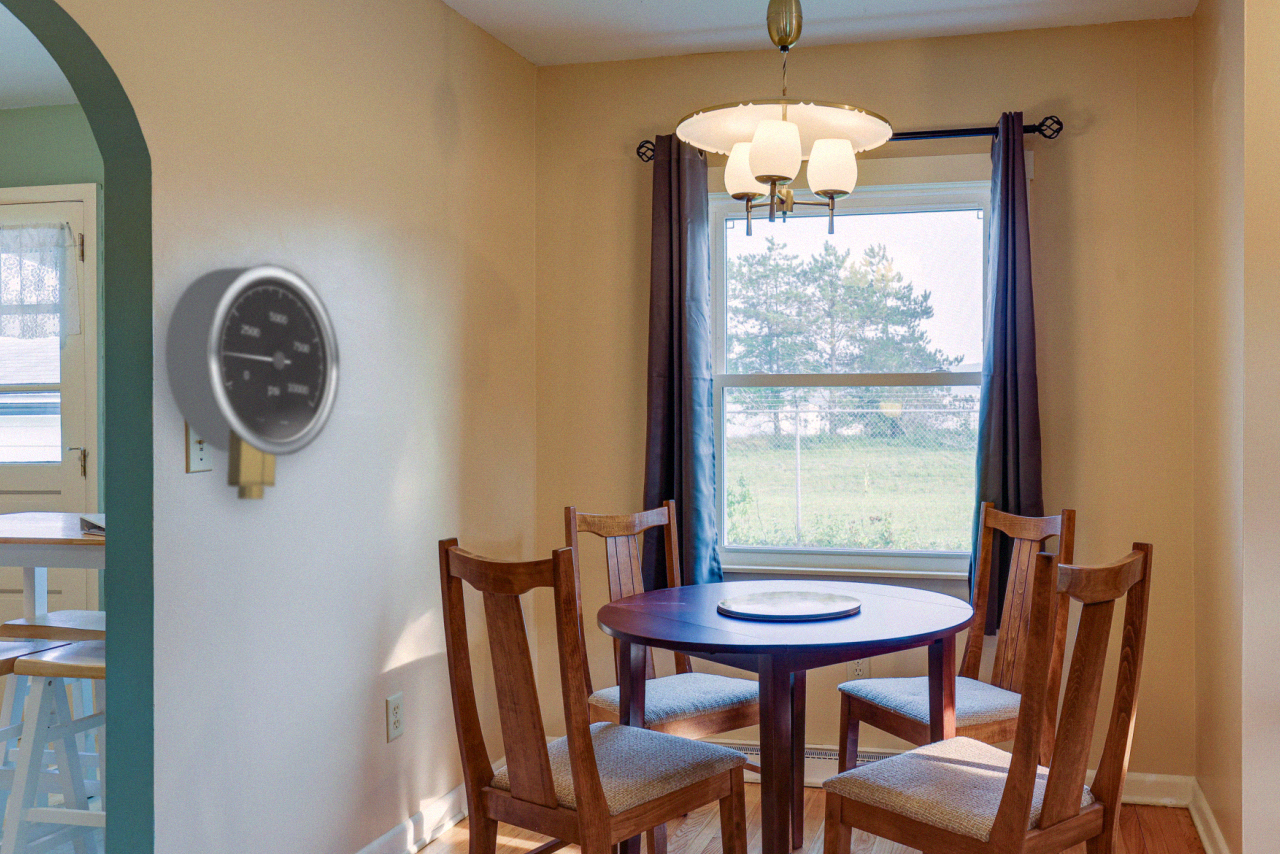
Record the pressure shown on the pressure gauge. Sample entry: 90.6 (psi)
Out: 1000 (psi)
